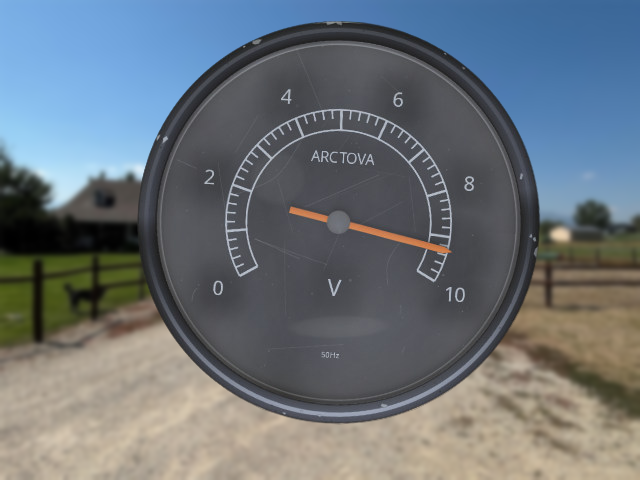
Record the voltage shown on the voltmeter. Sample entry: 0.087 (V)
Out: 9.3 (V)
